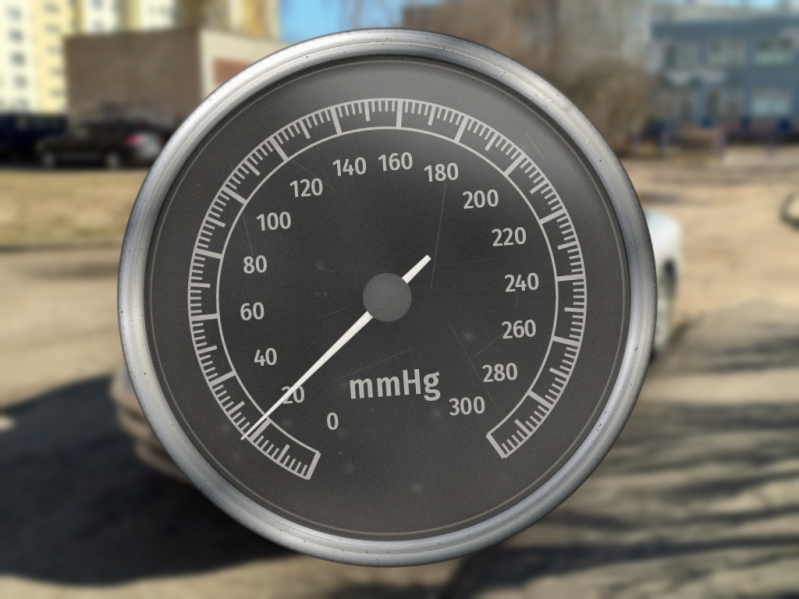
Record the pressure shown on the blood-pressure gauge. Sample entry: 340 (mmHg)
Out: 22 (mmHg)
